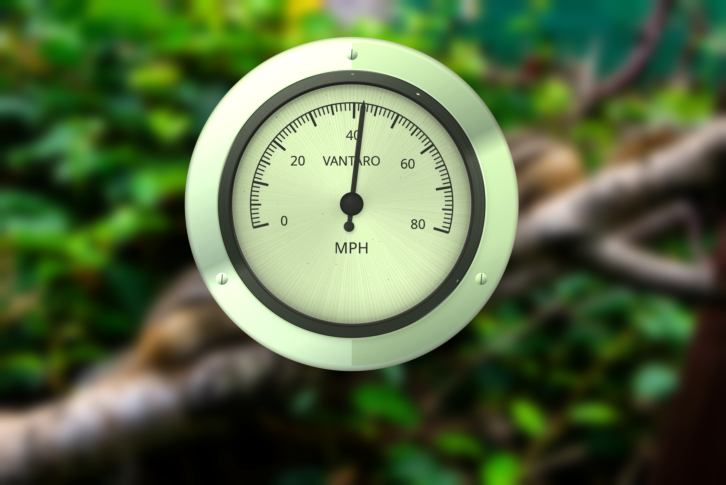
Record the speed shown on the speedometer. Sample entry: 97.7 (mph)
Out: 42 (mph)
